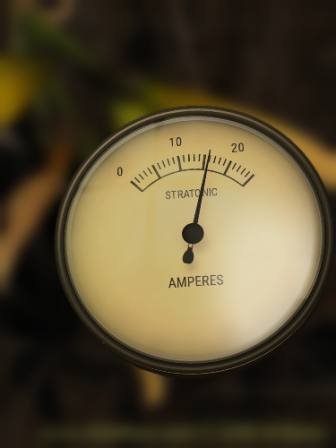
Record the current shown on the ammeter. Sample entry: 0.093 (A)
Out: 16 (A)
